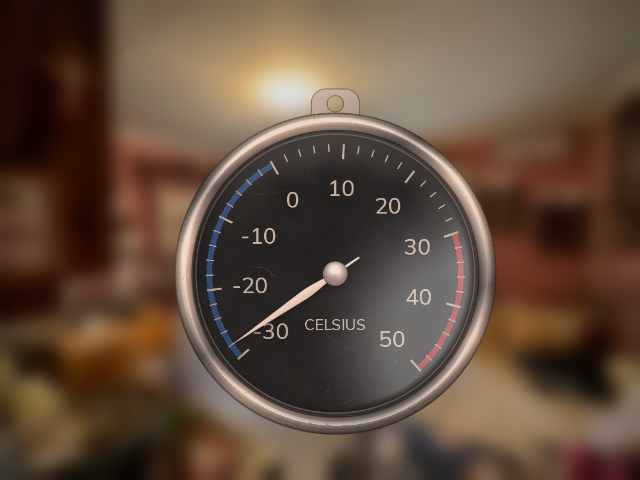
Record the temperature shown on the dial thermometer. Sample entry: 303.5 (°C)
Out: -28 (°C)
